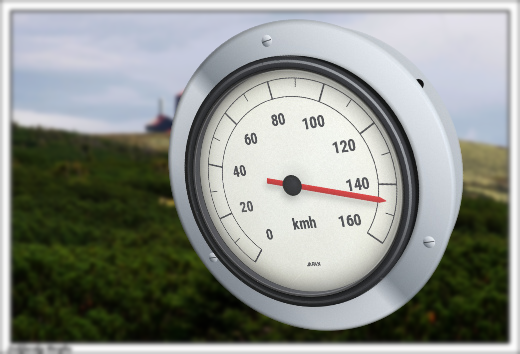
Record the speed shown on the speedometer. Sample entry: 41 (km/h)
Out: 145 (km/h)
